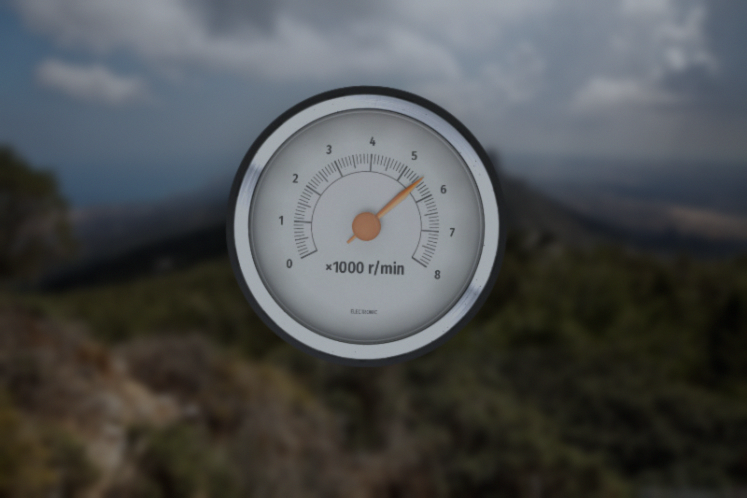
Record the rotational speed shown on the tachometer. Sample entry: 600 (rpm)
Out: 5500 (rpm)
